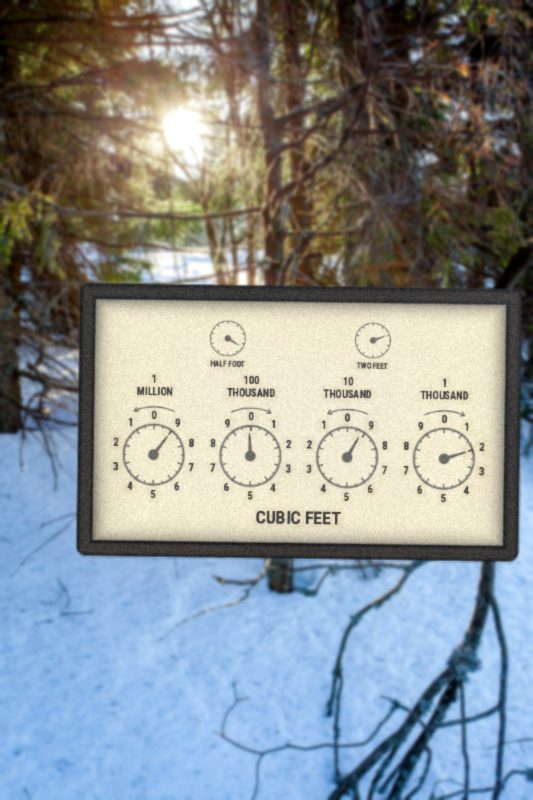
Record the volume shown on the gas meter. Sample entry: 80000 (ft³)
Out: 899200 (ft³)
